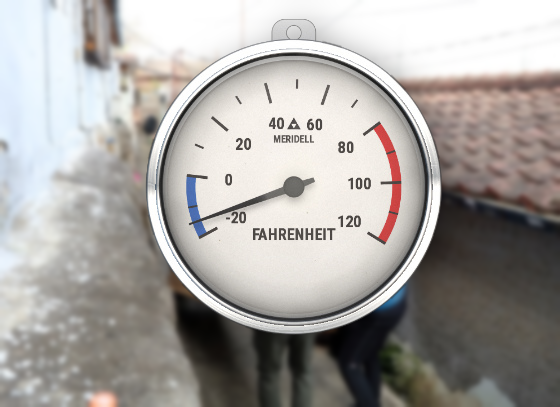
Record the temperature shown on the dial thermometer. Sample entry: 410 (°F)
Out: -15 (°F)
